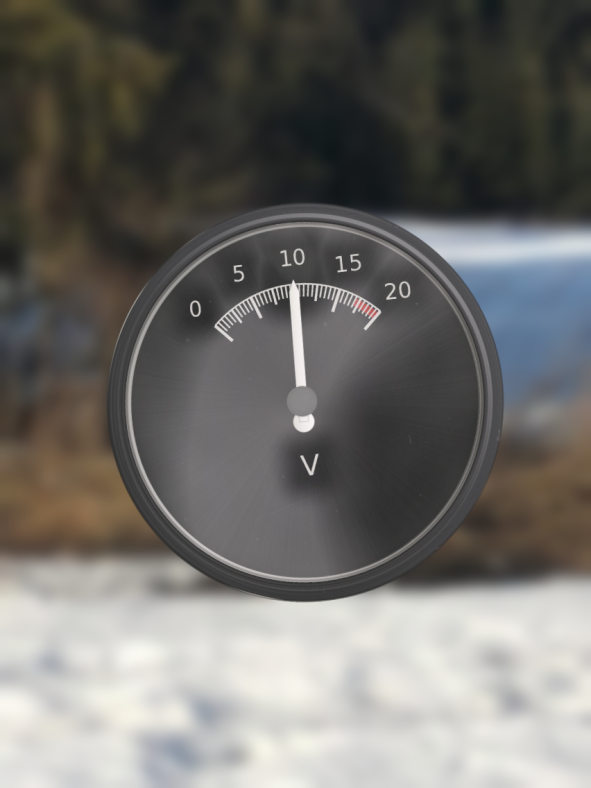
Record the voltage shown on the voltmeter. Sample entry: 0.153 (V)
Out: 10 (V)
